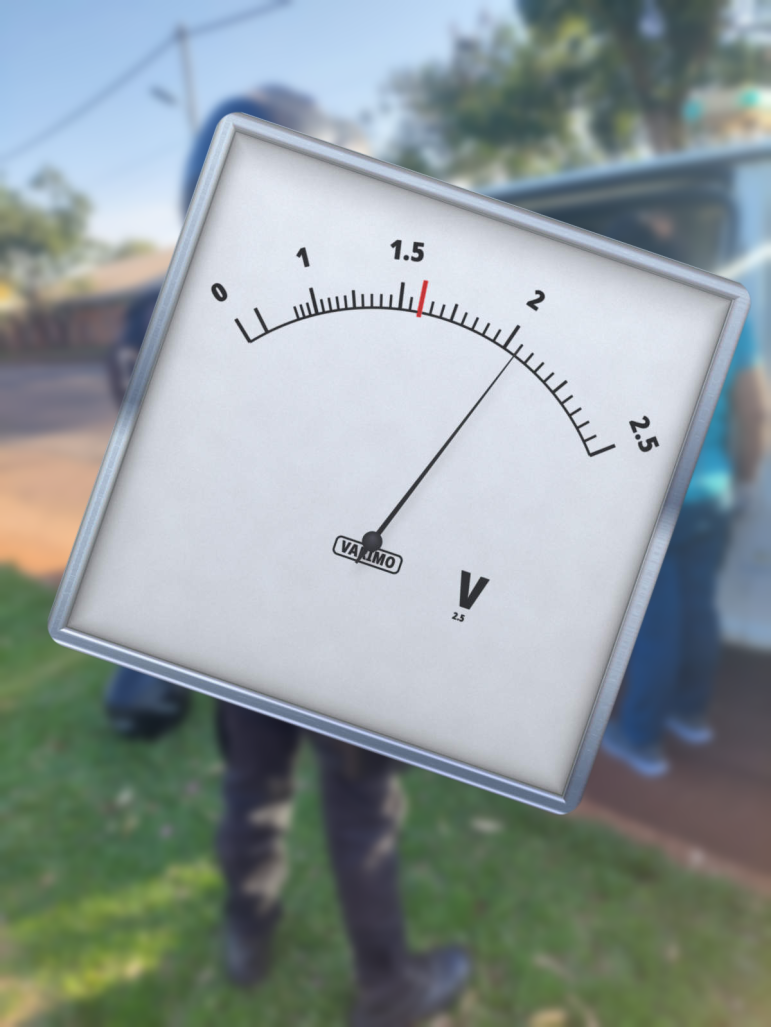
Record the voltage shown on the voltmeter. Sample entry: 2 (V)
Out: 2.05 (V)
